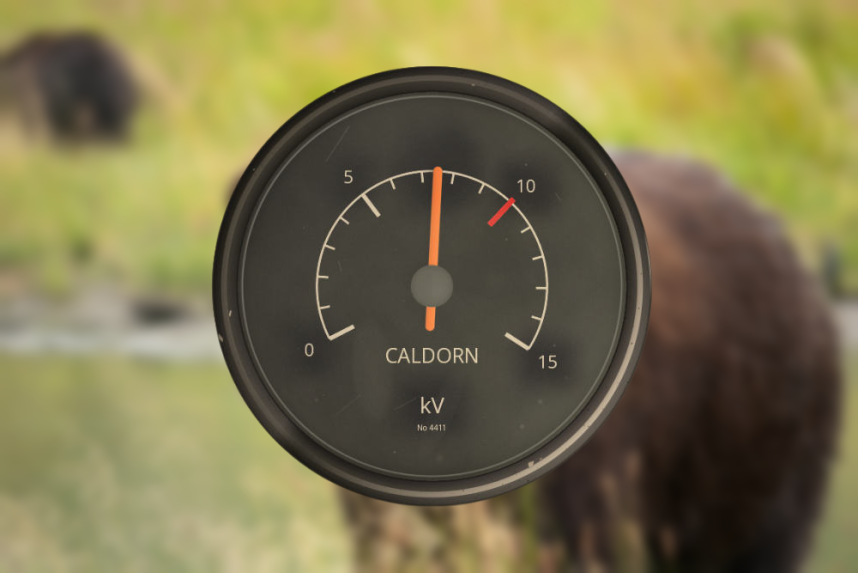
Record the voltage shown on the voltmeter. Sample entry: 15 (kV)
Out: 7.5 (kV)
